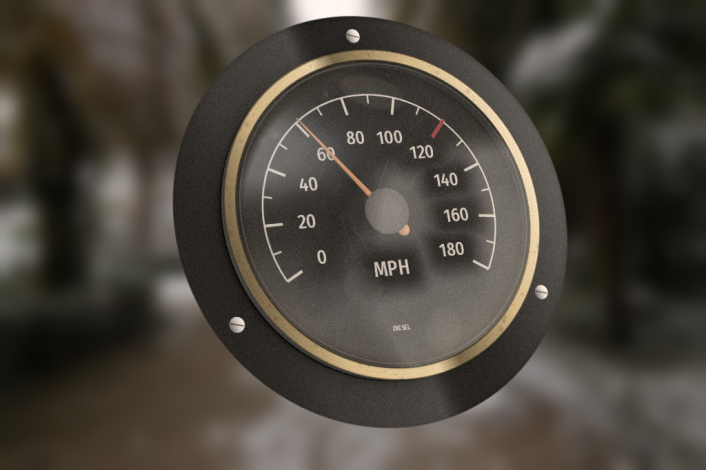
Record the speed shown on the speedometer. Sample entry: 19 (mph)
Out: 60 (mph)
